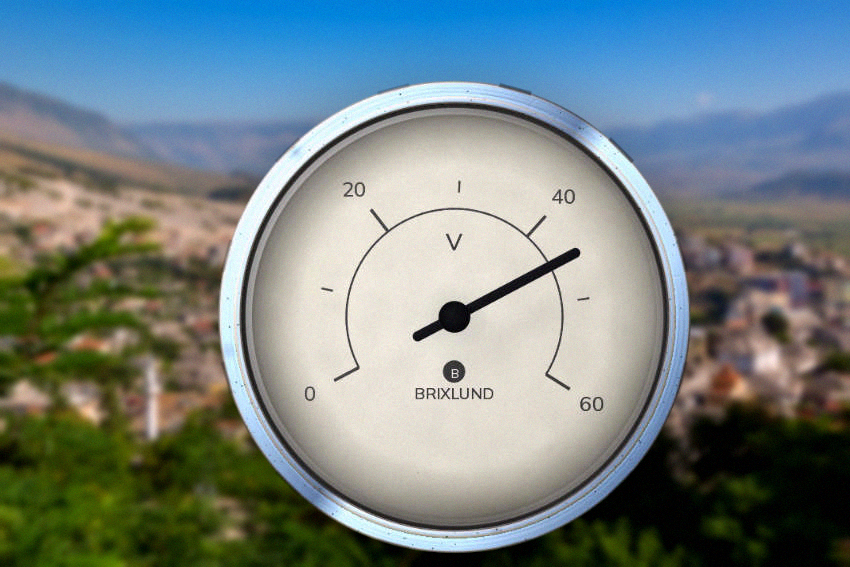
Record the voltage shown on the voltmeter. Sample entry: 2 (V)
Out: 45 (V)
